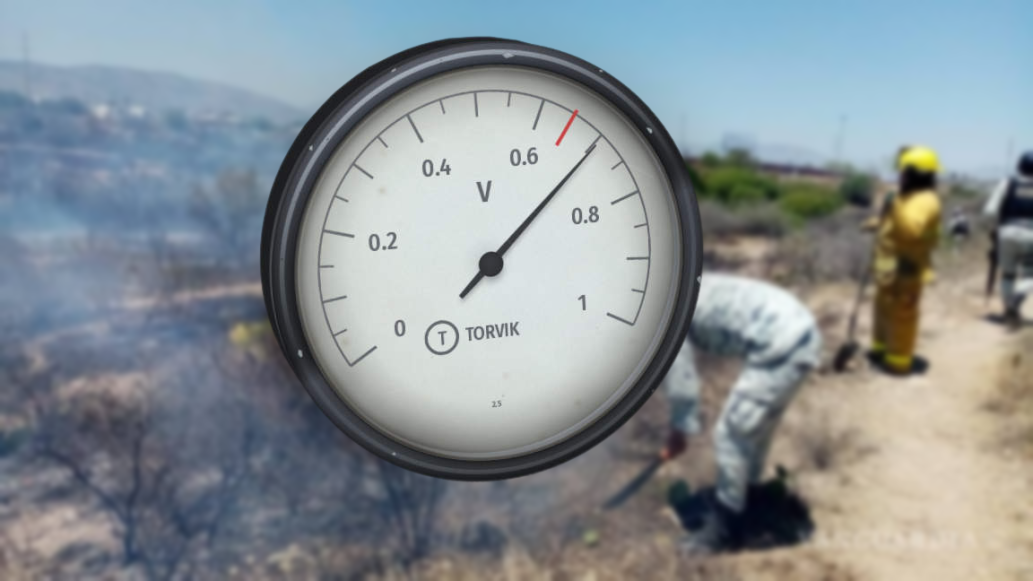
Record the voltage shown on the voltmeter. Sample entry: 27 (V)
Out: 0.7 (V)
